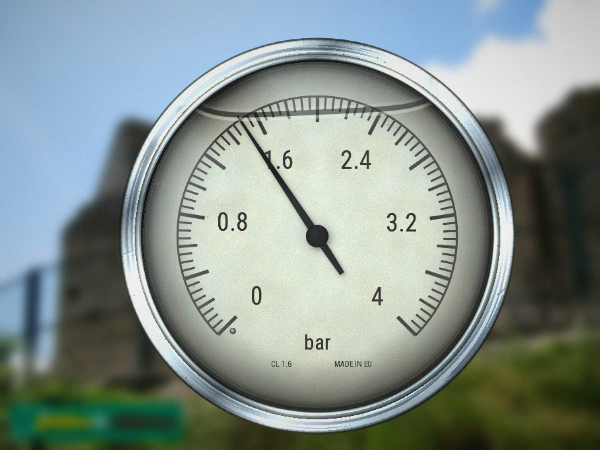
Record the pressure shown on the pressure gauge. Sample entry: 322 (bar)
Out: 1.5 (bar)
